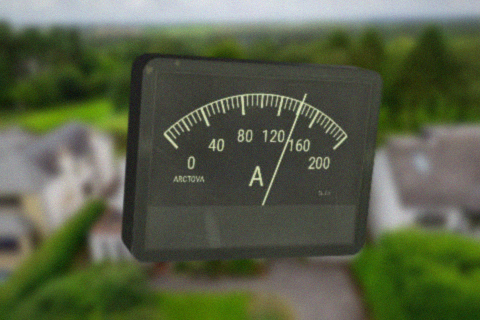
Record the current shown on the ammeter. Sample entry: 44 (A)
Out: 140 (A)
